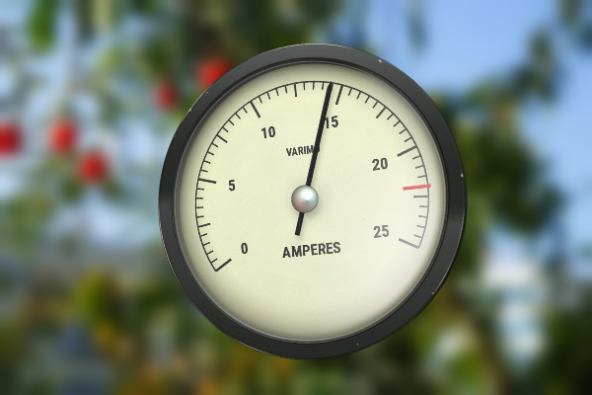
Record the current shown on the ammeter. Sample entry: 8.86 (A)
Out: 14.5 (A)
